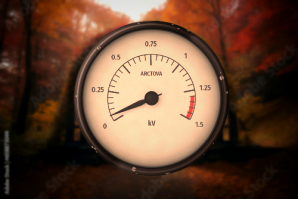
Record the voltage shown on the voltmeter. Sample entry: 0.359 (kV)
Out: 0.05 (kV)
